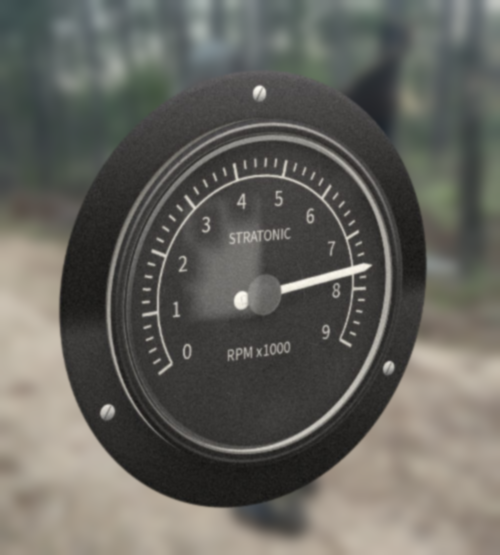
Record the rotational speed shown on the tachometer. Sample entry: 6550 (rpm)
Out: 7600 (rpm)
